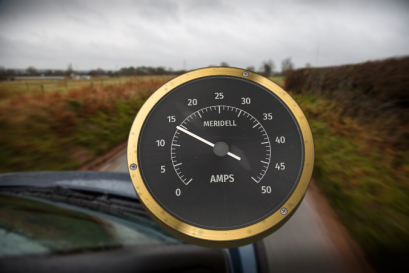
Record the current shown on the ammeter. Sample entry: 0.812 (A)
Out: 14 (A)
